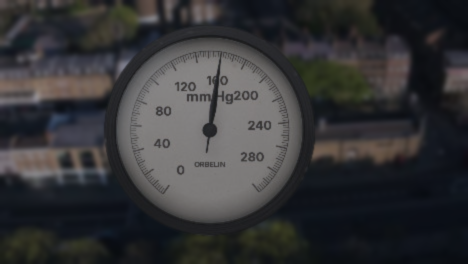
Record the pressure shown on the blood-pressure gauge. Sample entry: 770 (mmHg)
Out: 160 (mmHg)
